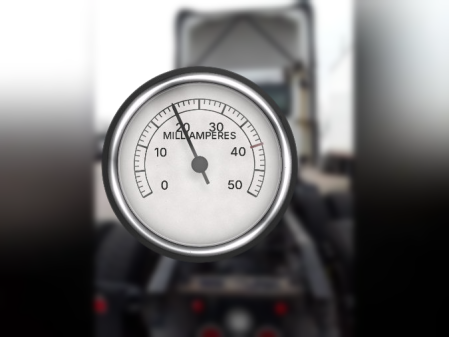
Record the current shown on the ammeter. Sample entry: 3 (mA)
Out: 20 (mA)
